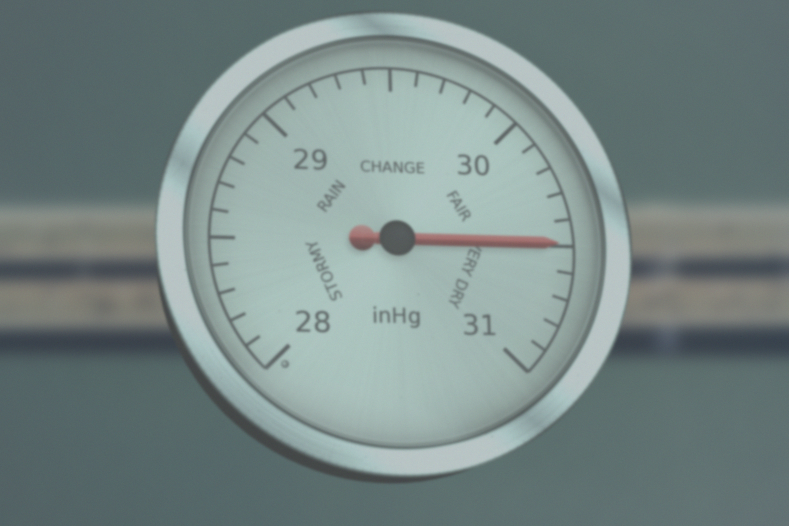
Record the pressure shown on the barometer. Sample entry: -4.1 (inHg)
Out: 30.5 (inHg)
